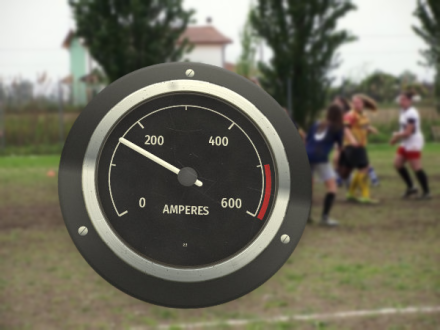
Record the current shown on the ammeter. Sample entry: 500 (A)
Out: 150 (A)
